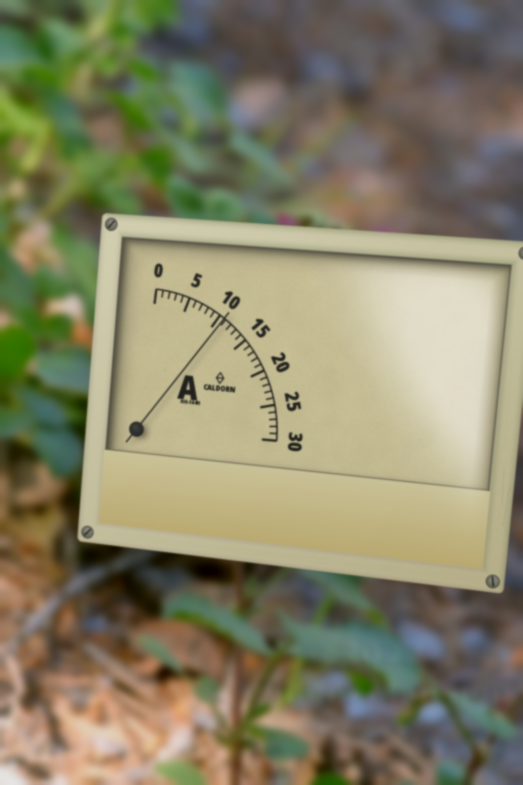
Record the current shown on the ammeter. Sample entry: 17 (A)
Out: 11 (A)
